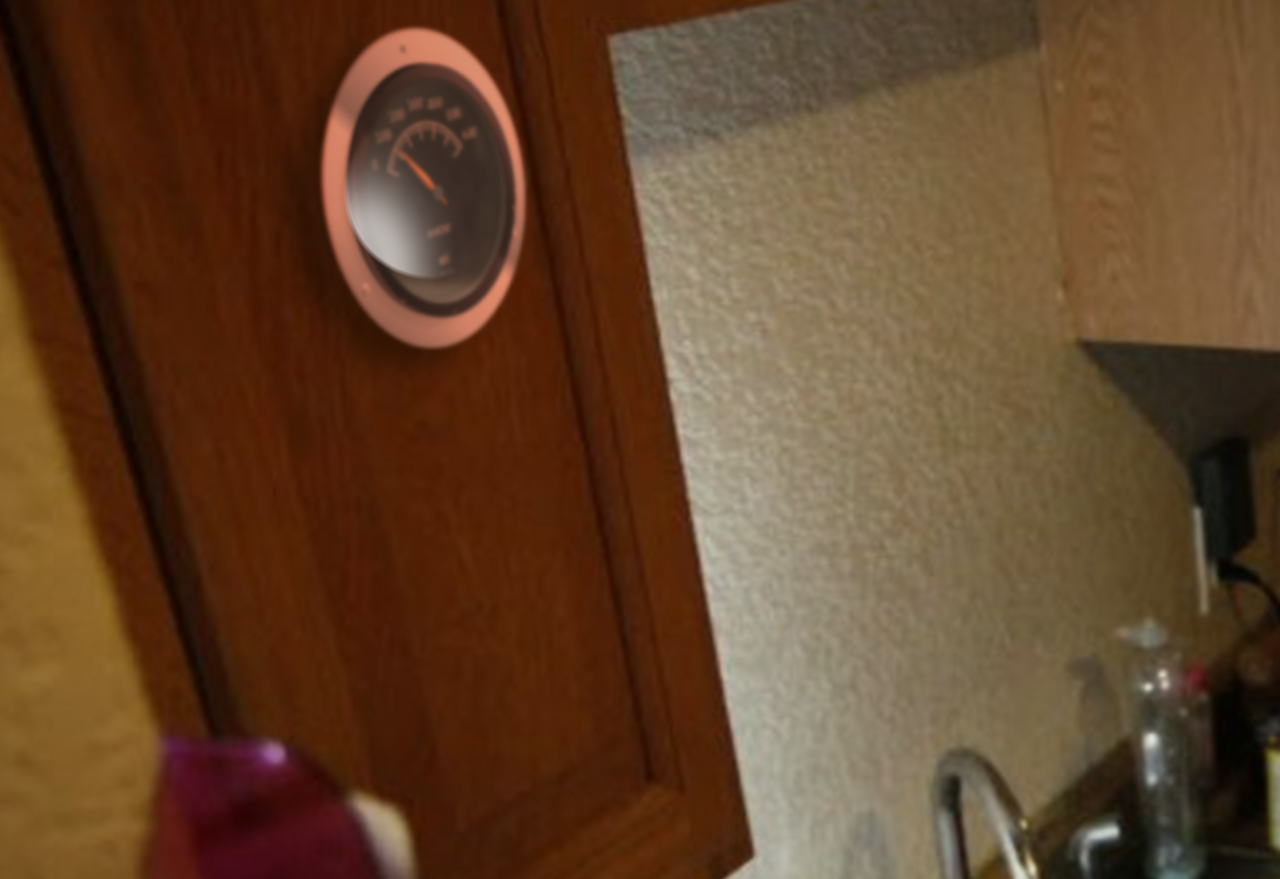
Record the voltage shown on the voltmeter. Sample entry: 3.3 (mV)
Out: 100 (mV)
